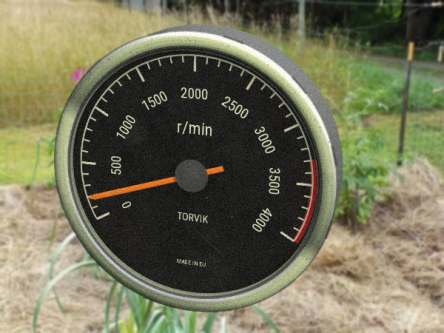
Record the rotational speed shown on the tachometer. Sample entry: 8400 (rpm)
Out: 200 (rpm)
